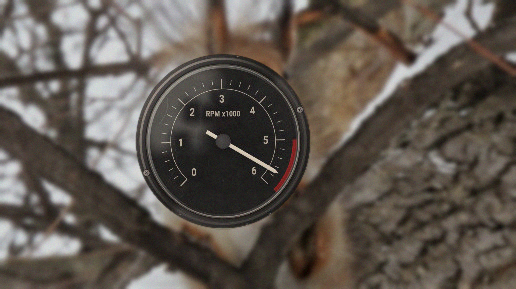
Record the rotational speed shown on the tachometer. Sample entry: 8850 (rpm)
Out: 5700 (rpm)
